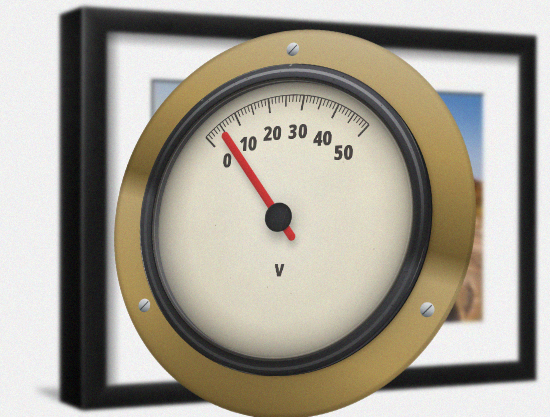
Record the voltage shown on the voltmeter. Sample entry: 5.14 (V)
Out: 5 (V)
